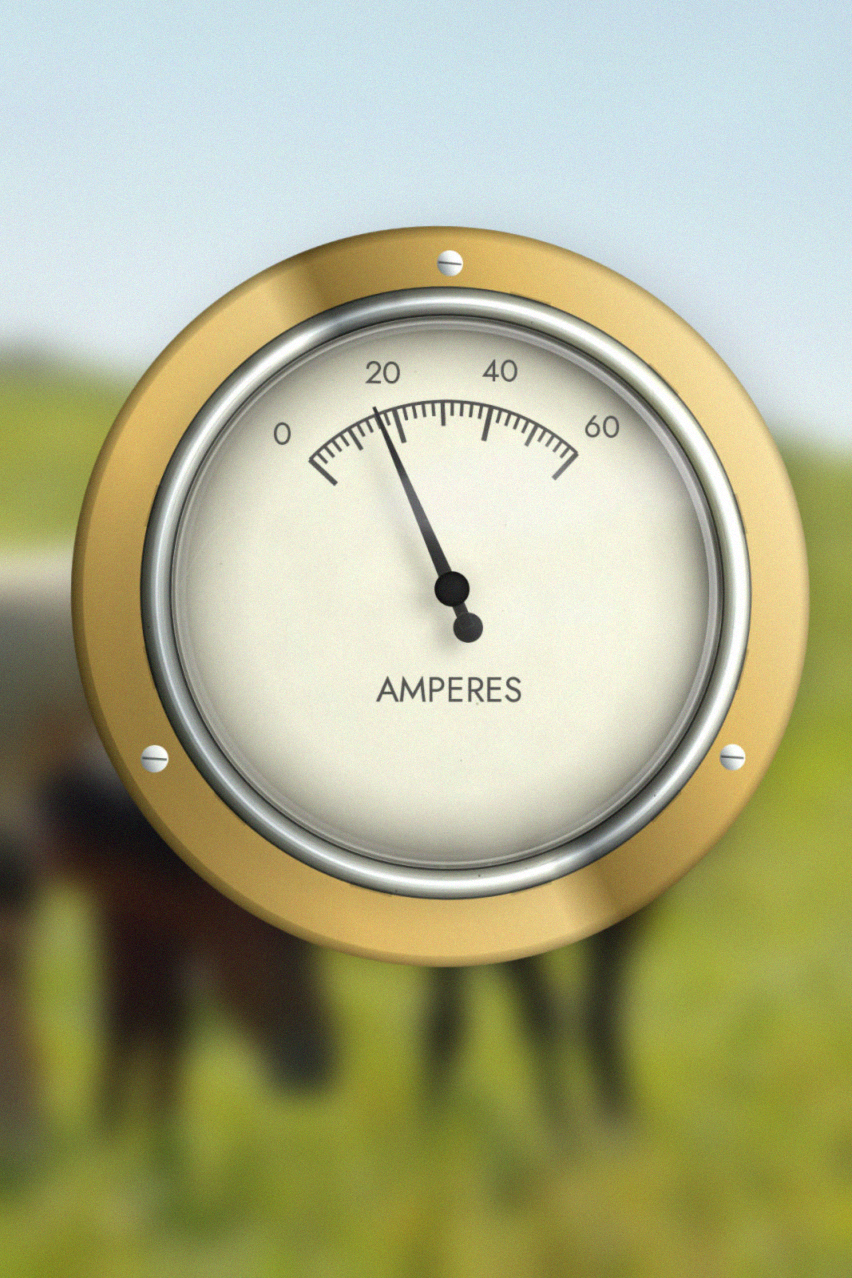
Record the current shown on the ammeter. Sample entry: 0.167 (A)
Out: 16 (A)
